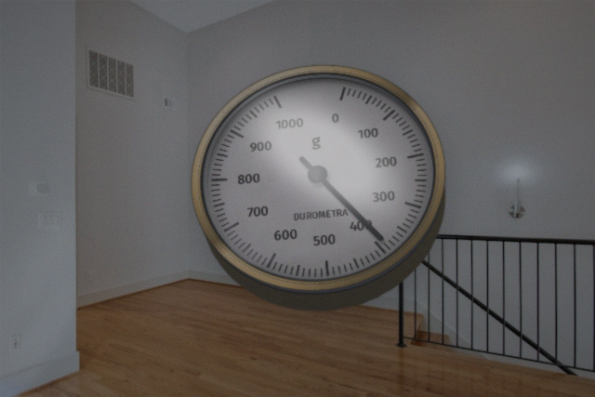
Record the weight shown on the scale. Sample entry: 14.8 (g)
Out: 390 (g)
